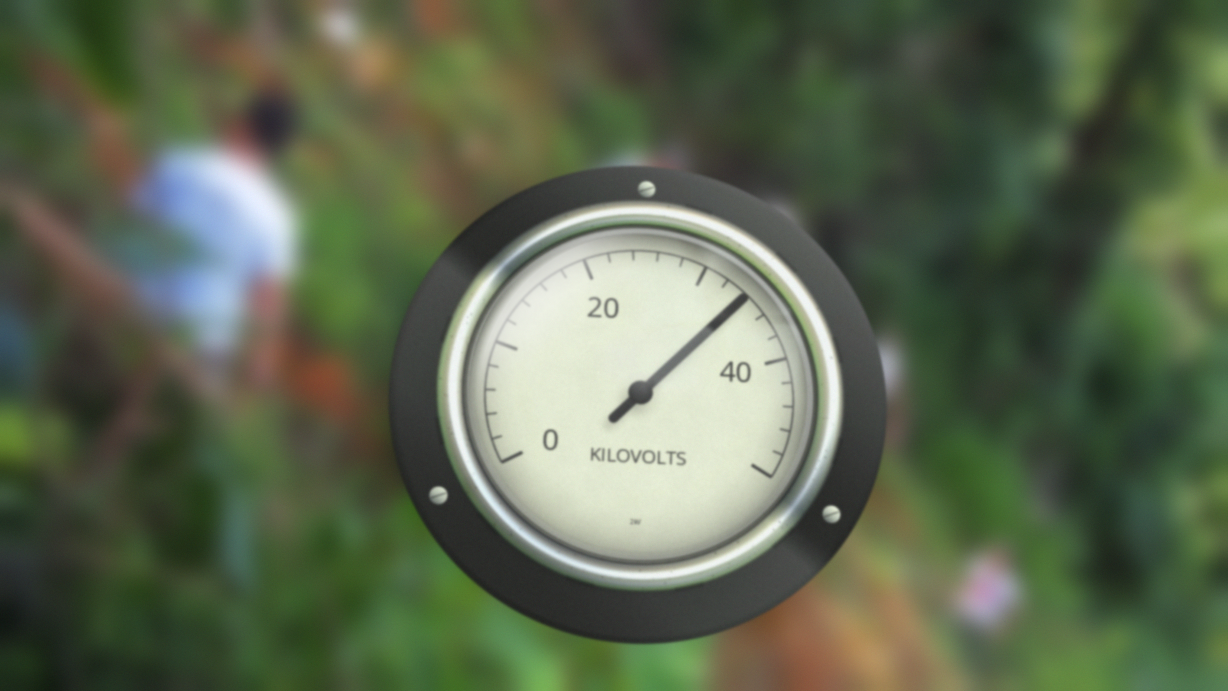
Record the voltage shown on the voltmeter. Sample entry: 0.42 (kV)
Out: 34 (kV)
